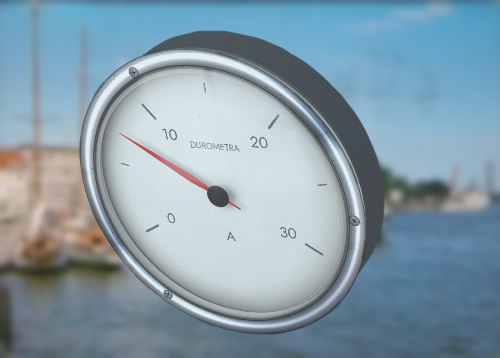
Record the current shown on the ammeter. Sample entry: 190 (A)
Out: 7.5 (A)
